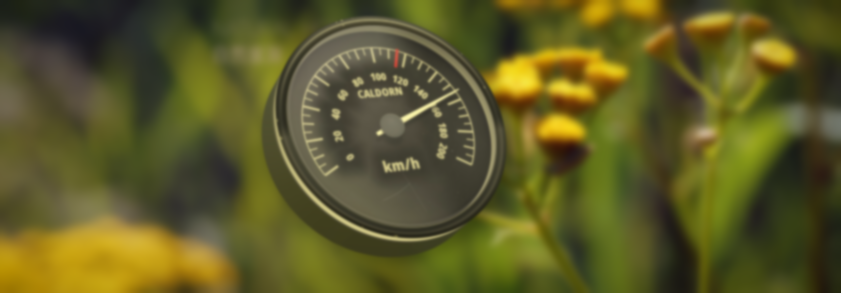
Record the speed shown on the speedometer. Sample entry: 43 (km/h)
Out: 155 (km/h)
